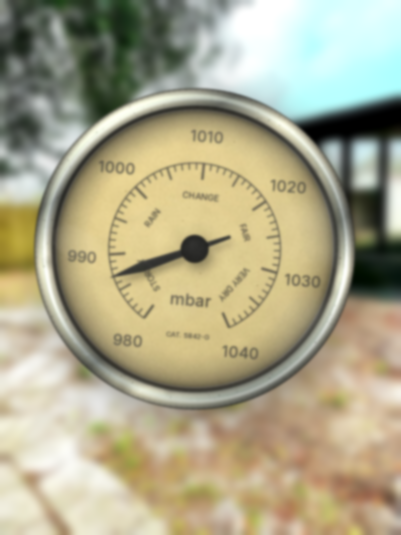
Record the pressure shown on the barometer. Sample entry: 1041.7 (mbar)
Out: 987 (mbar)
